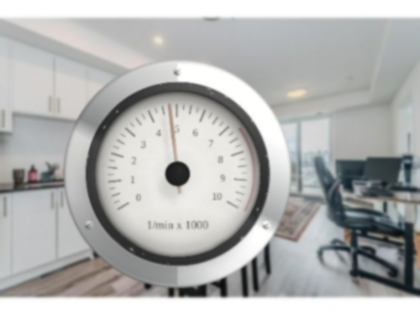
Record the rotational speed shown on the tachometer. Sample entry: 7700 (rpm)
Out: 4750 (rpm)
